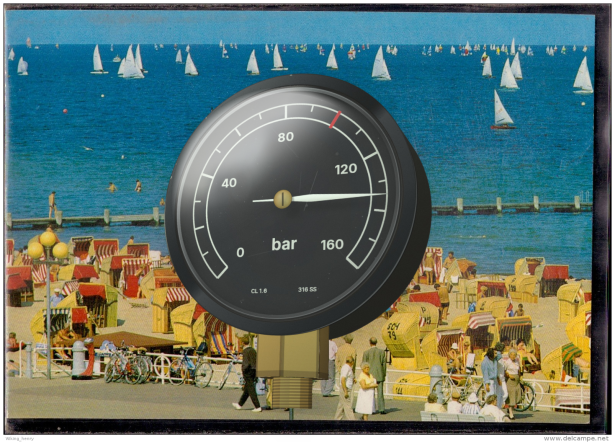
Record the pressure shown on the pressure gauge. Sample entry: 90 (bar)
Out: 135 (bar)
